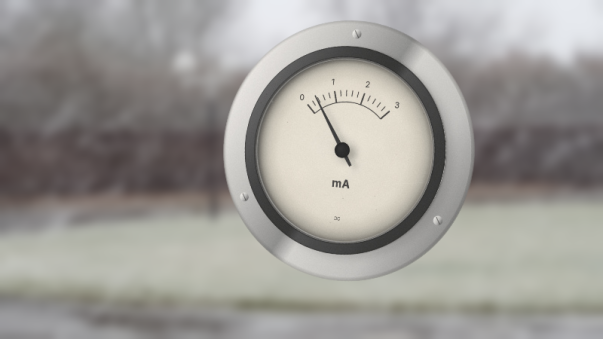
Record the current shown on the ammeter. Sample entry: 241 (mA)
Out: 0.4 (mA)
